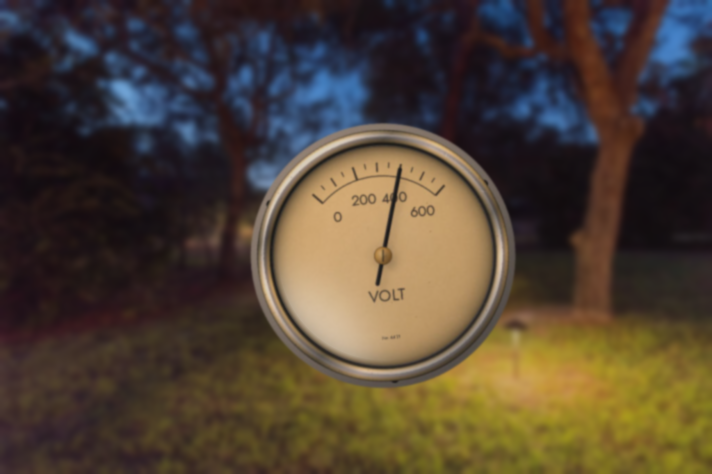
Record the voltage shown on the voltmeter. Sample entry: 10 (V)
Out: 400 (V)
